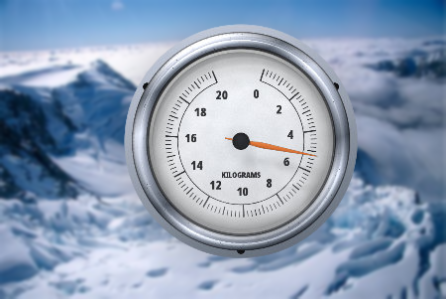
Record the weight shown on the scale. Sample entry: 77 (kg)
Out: 5.2 (kg)
